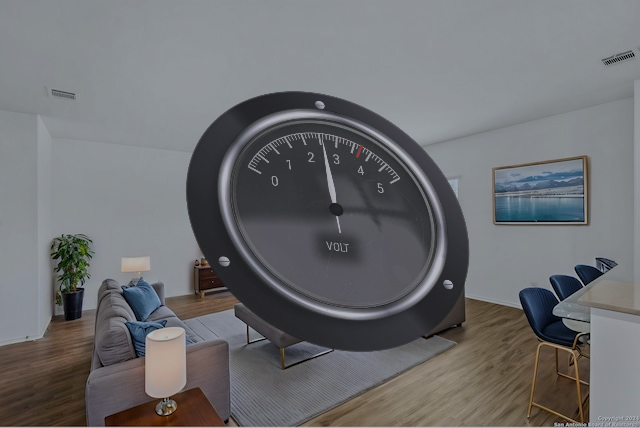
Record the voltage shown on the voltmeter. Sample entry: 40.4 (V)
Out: 2.5 (V)
